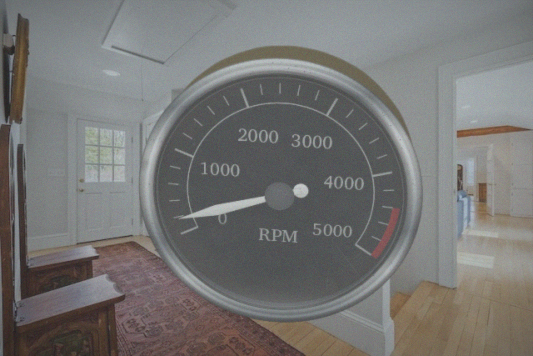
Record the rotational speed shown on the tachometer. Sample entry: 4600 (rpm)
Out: 200 (rpm)
